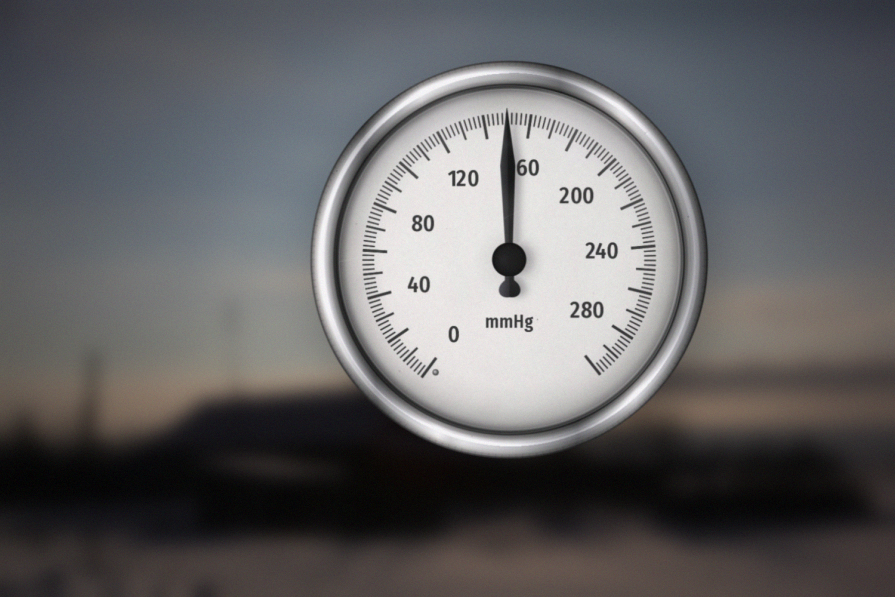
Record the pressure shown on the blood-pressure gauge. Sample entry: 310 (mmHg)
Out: 150 (mmHg)
